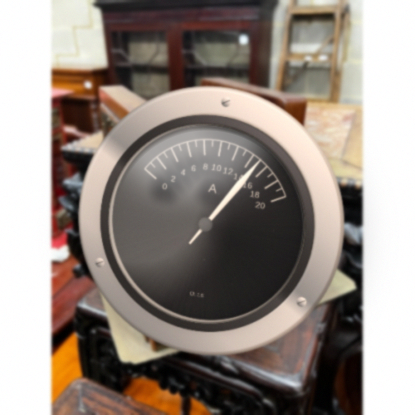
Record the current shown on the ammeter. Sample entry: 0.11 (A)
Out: 15 (A)
